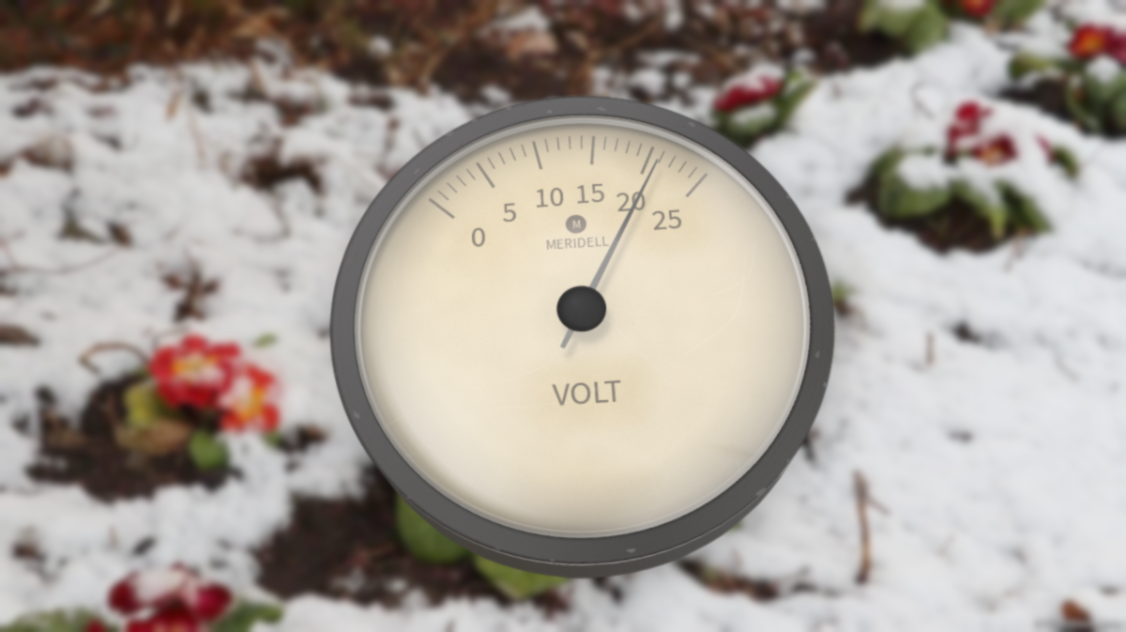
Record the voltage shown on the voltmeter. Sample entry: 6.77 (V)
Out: 21 (V)
